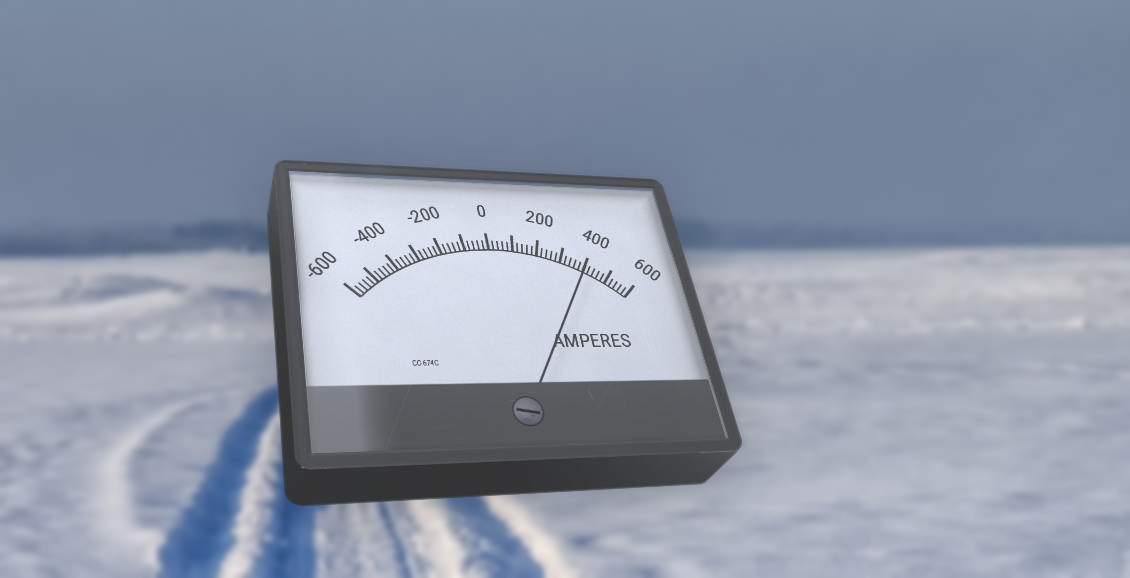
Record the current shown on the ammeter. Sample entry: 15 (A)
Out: 400 (A)
